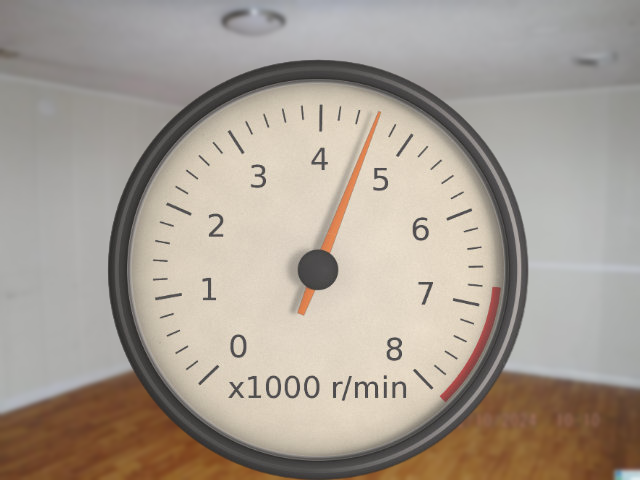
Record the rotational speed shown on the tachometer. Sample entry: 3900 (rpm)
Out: 4600 (rpm)
